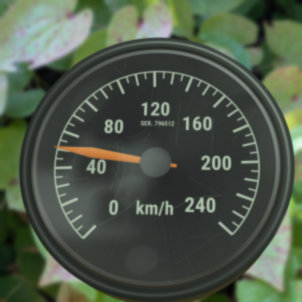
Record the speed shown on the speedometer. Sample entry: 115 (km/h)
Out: 50 (km/h)
